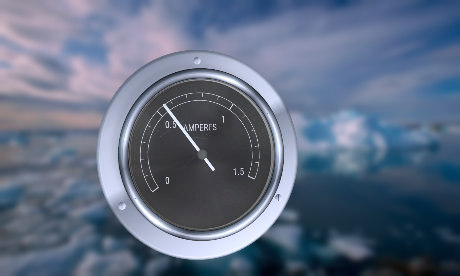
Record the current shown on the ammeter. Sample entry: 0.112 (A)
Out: 0.55 (A)
